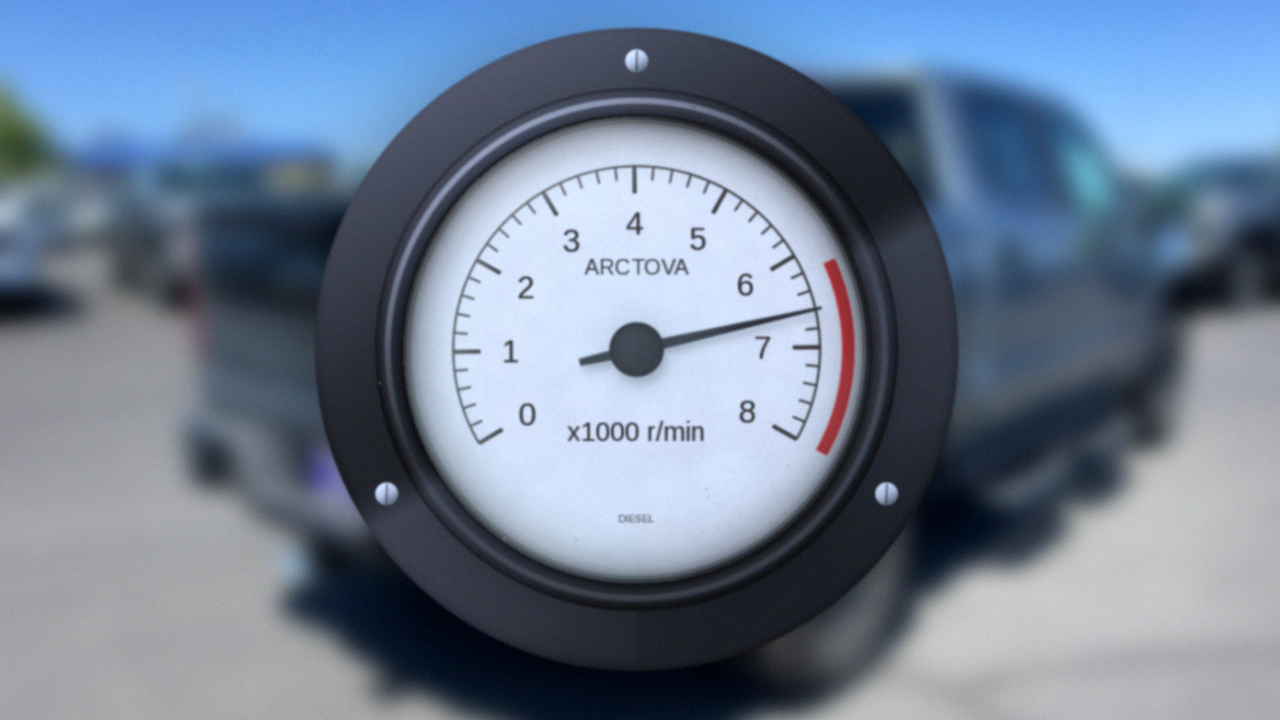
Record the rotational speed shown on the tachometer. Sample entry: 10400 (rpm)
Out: 6600 (rpm)
